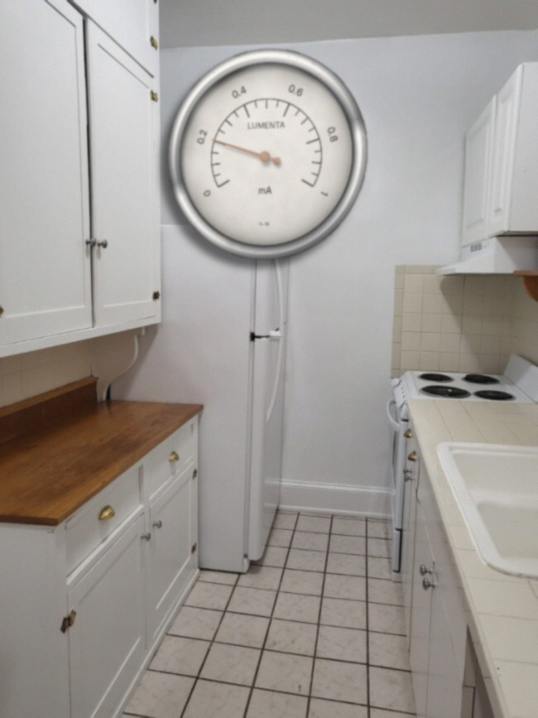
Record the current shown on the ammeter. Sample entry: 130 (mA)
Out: 0.2 (mA)
